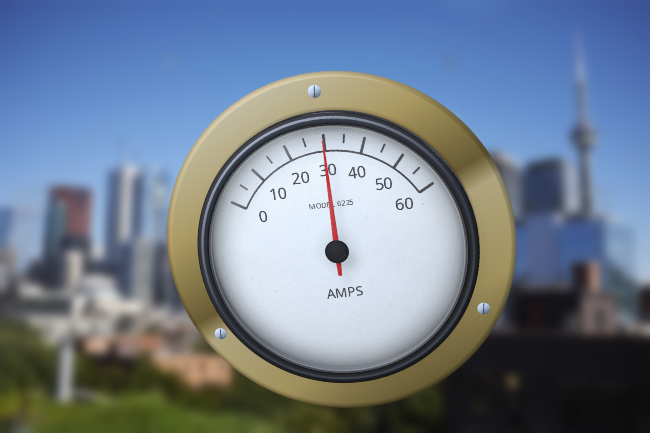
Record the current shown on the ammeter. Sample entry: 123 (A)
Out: 30 (A)
